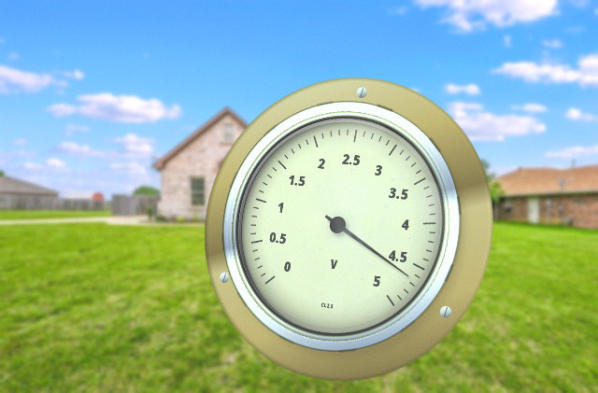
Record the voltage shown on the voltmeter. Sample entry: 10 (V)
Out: 4.65 (V)
